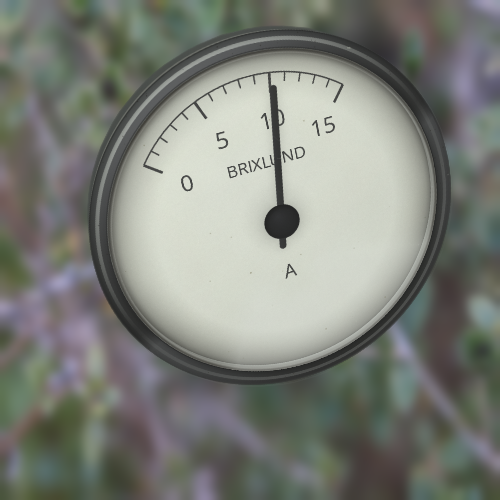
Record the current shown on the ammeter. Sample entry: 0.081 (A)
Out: 10 (A)
